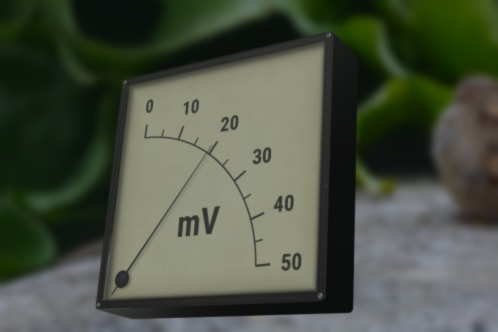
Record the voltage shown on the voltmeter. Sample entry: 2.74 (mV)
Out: 20 (mV)
